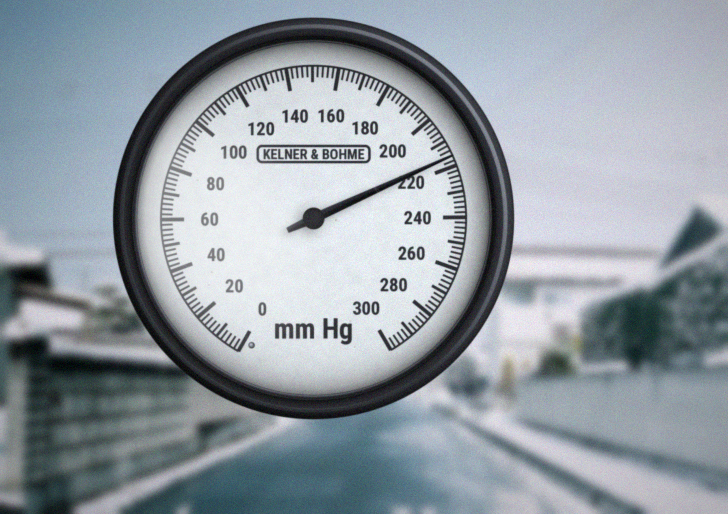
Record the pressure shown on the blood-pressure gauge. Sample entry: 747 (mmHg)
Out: 216 (mmHg)
